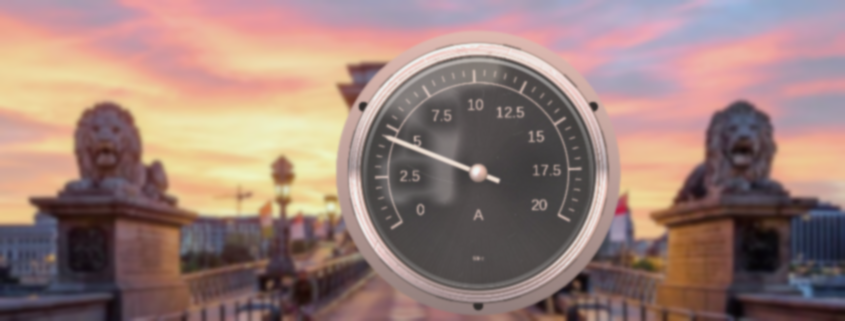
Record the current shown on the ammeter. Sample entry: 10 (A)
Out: 4.5 (A)
